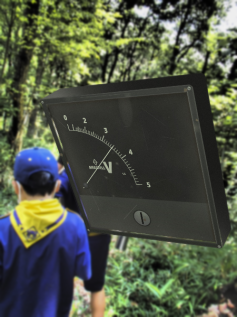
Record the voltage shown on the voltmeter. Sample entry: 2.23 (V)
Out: 3.5 (V)
